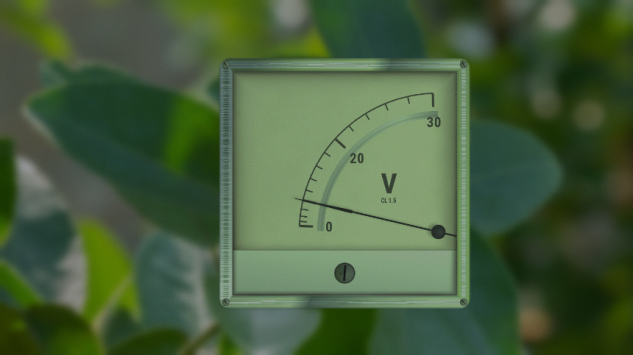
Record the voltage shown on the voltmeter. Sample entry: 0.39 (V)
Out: 10 (V)
